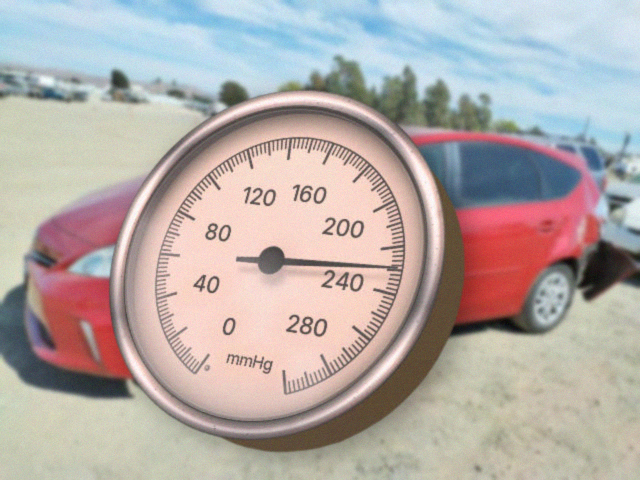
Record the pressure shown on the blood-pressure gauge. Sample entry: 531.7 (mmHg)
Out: 230 (mmHg)
